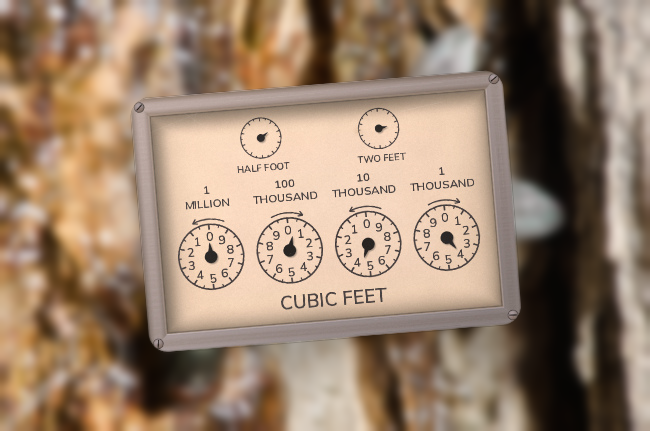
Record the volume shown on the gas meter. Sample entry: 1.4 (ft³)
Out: 4400 (ft³)
